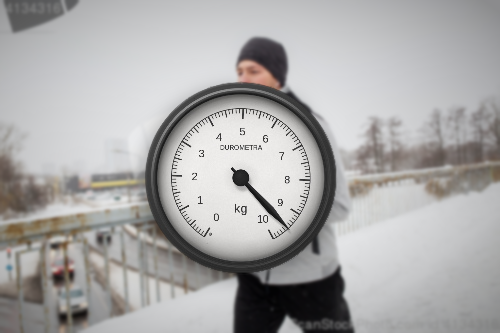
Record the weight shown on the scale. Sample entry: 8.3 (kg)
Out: 9.5 (kg)
